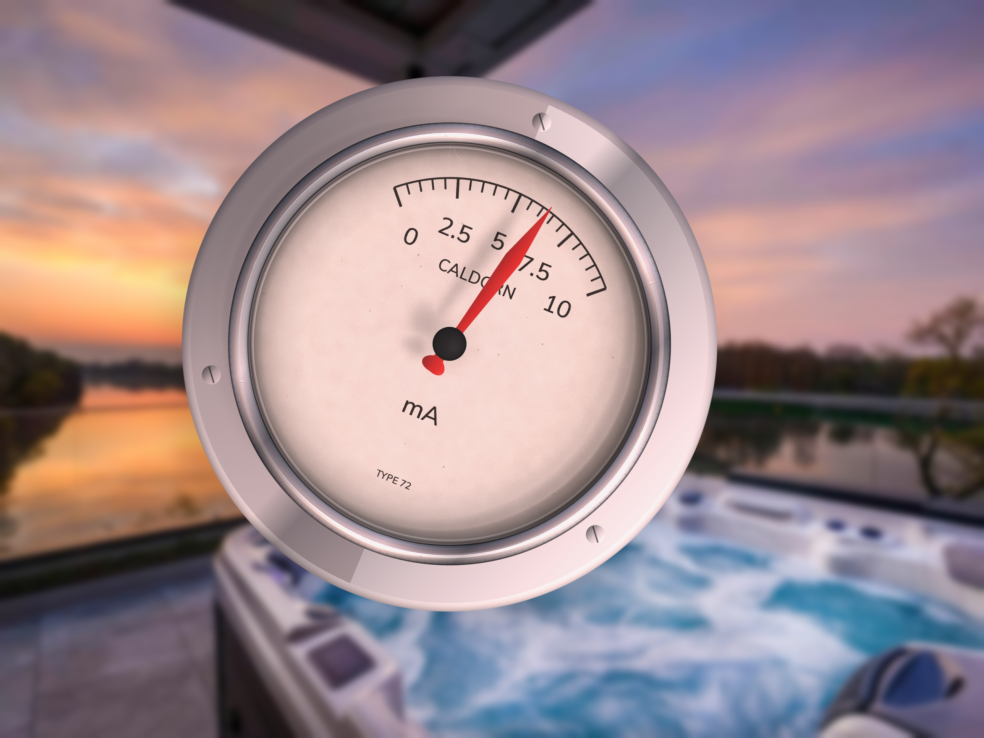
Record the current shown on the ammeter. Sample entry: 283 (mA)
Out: 6.25 (mA)
